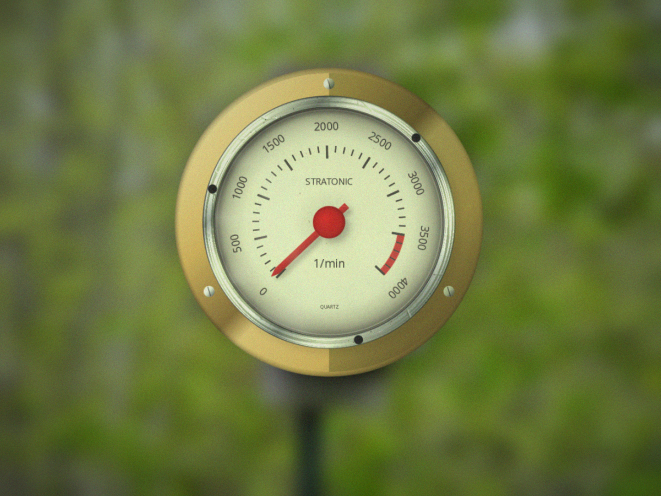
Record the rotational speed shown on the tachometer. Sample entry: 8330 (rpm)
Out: 50 (rpm)
